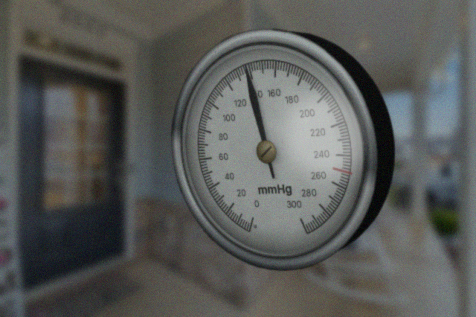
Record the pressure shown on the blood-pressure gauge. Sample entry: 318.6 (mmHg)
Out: 140 (mmHg)
